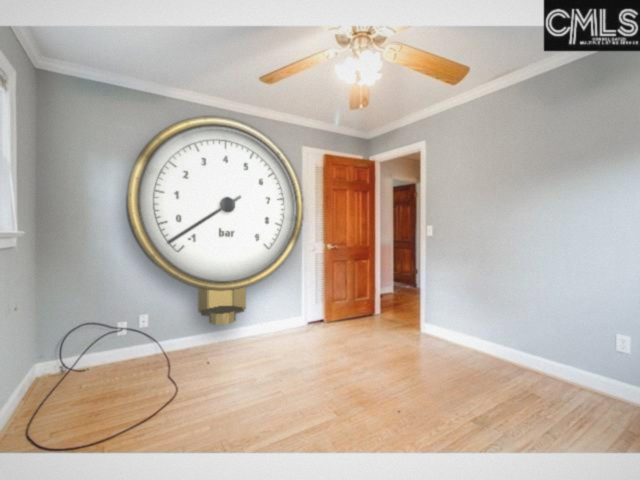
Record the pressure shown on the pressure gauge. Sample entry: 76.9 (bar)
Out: -0.6 (bar)
